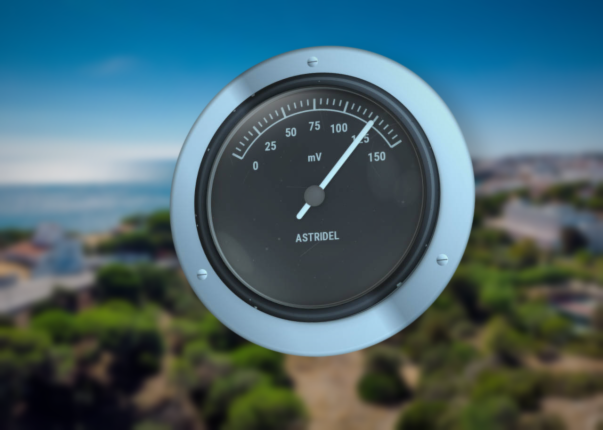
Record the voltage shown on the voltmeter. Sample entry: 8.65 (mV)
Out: 125 (mV)
